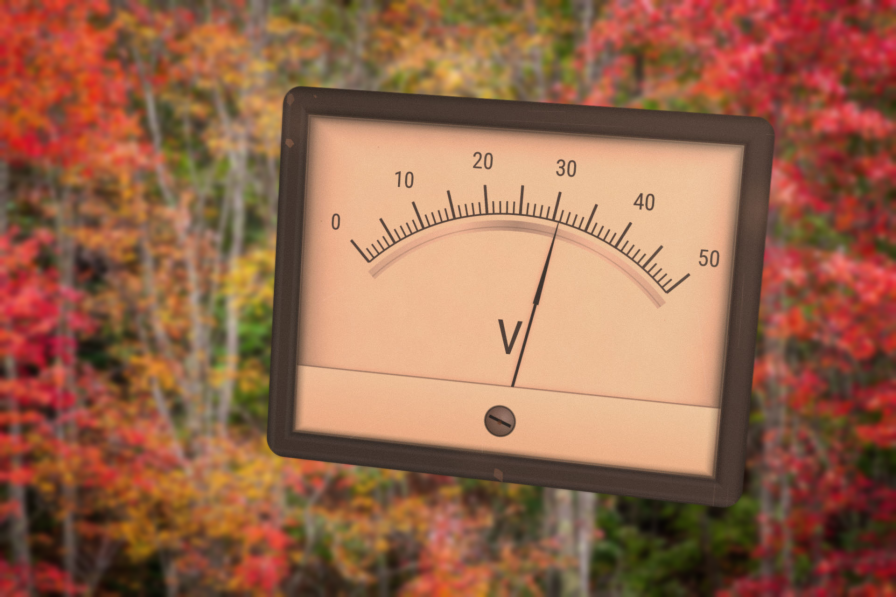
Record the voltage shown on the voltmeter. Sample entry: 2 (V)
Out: 31 (V)
